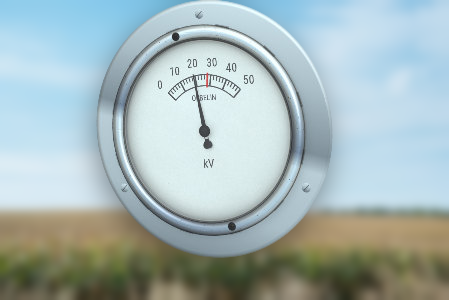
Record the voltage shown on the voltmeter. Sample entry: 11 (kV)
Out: 20 (kV)
